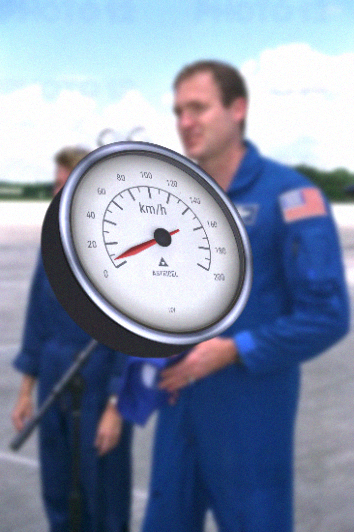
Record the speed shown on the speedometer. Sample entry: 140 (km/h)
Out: 5 (km/h)
